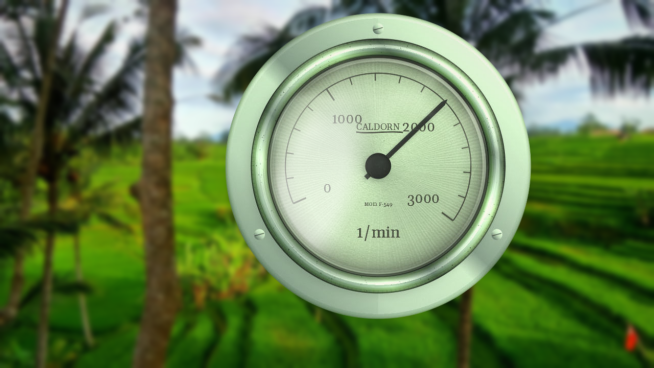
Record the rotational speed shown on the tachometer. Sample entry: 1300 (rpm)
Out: 2000 (rpm)
